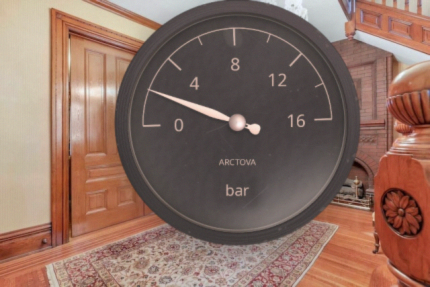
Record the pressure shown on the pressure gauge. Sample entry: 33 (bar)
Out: 2 (bar)
